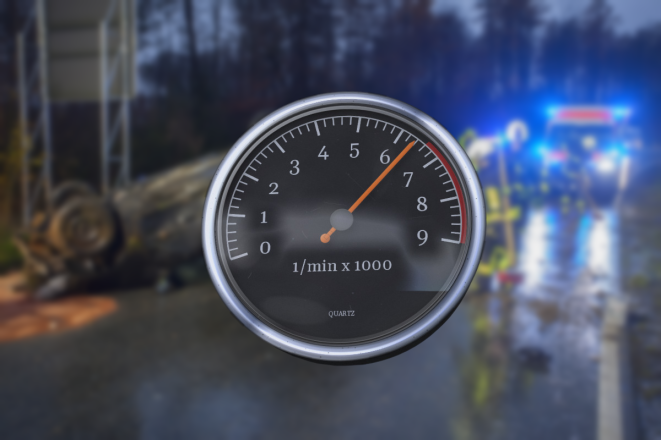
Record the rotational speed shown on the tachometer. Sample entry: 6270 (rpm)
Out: 6400 (rpm)
